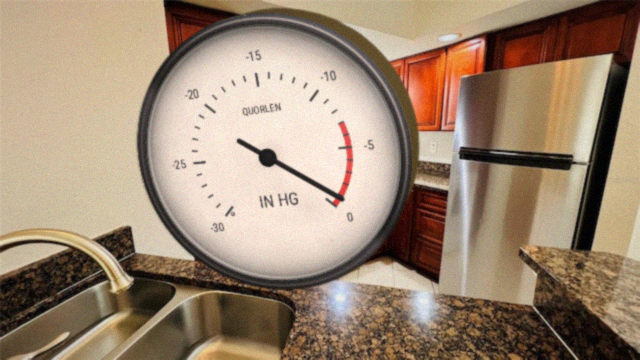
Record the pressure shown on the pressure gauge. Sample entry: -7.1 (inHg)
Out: -1 (inHg)
